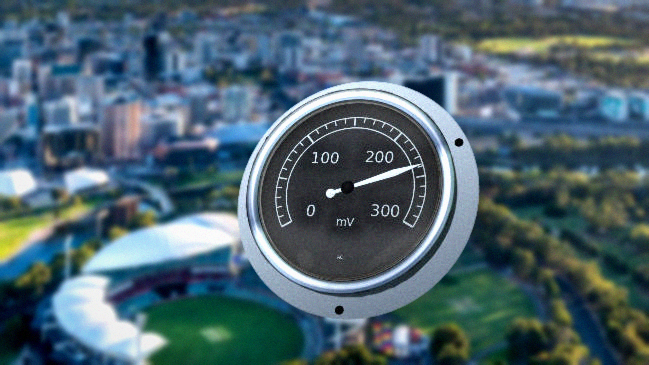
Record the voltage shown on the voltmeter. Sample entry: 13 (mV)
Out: 240 (mV)
